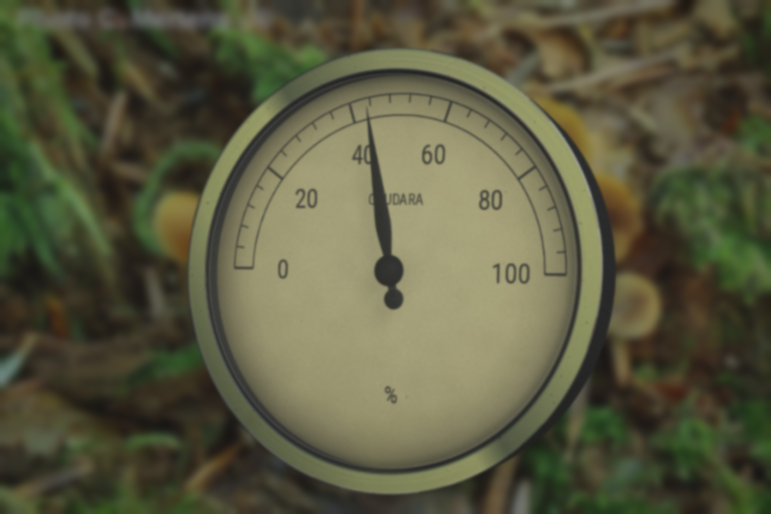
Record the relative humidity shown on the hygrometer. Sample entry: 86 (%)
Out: 44 (%)
